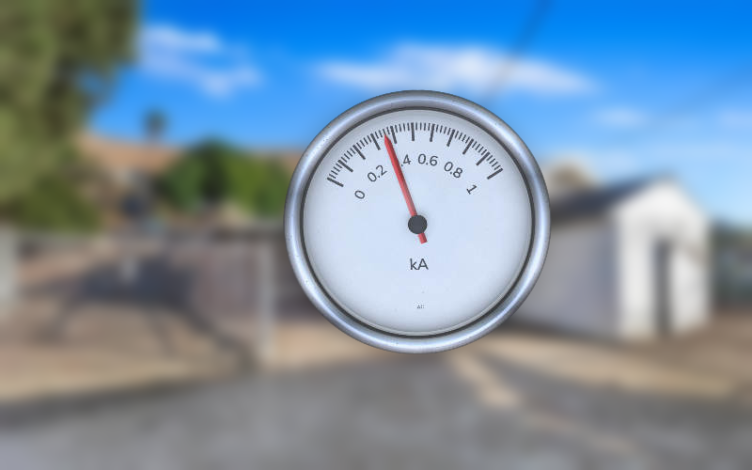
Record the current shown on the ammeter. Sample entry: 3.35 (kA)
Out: 0.36 (kA)
